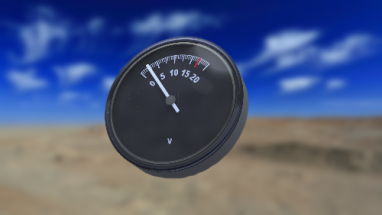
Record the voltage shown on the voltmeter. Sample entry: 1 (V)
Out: 2.5 (V)
